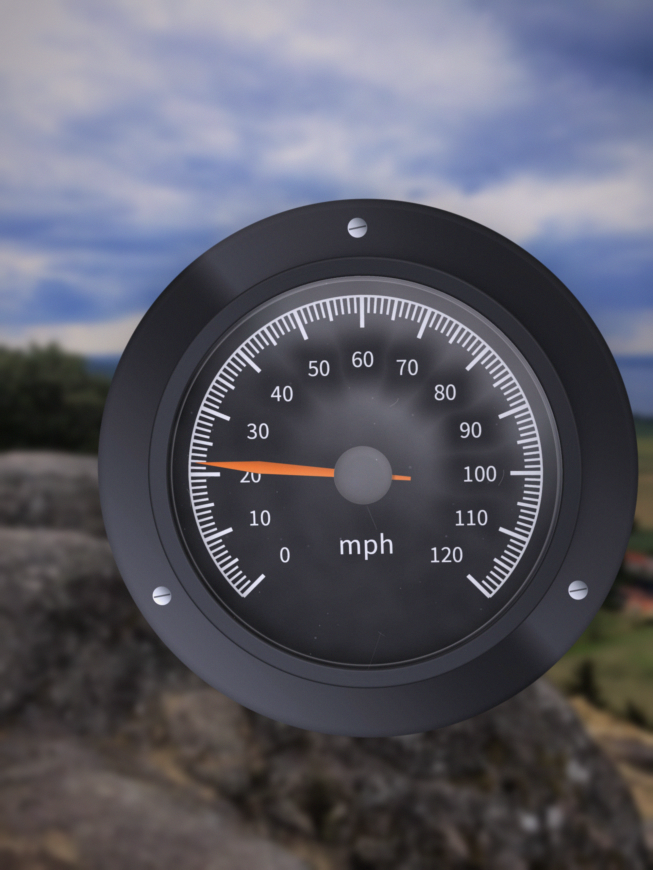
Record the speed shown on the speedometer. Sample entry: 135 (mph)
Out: 22 (mph)
